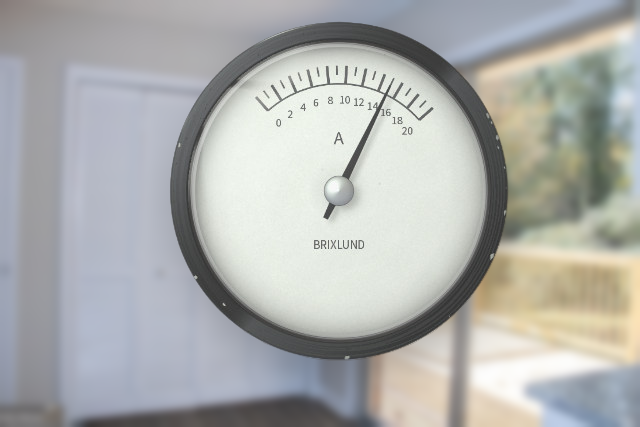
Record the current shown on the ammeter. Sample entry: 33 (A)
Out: 15 (A)
